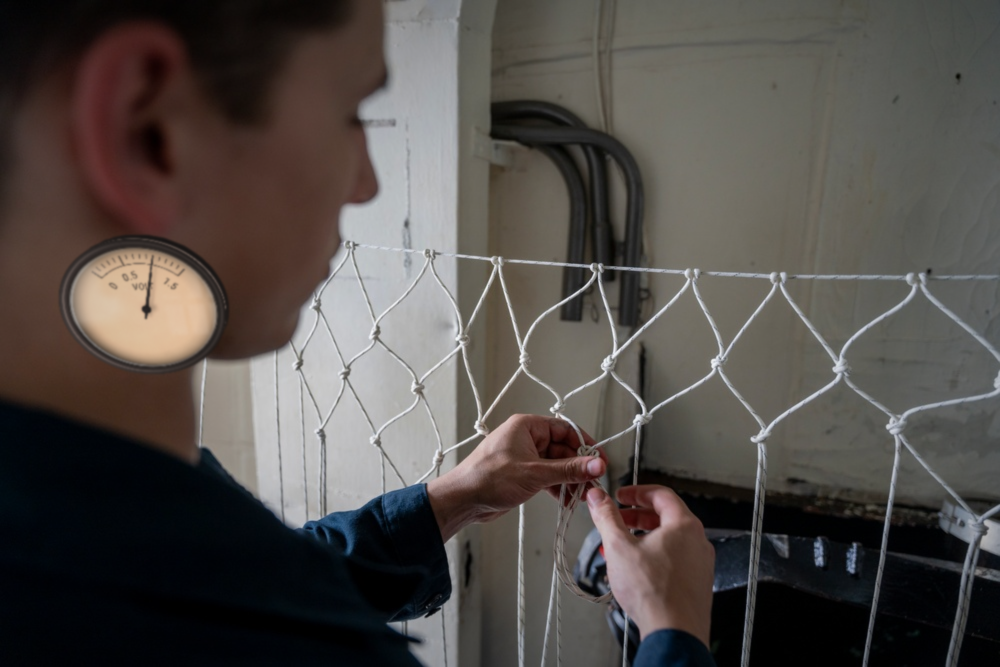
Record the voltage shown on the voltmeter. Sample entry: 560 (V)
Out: 1 (V)
